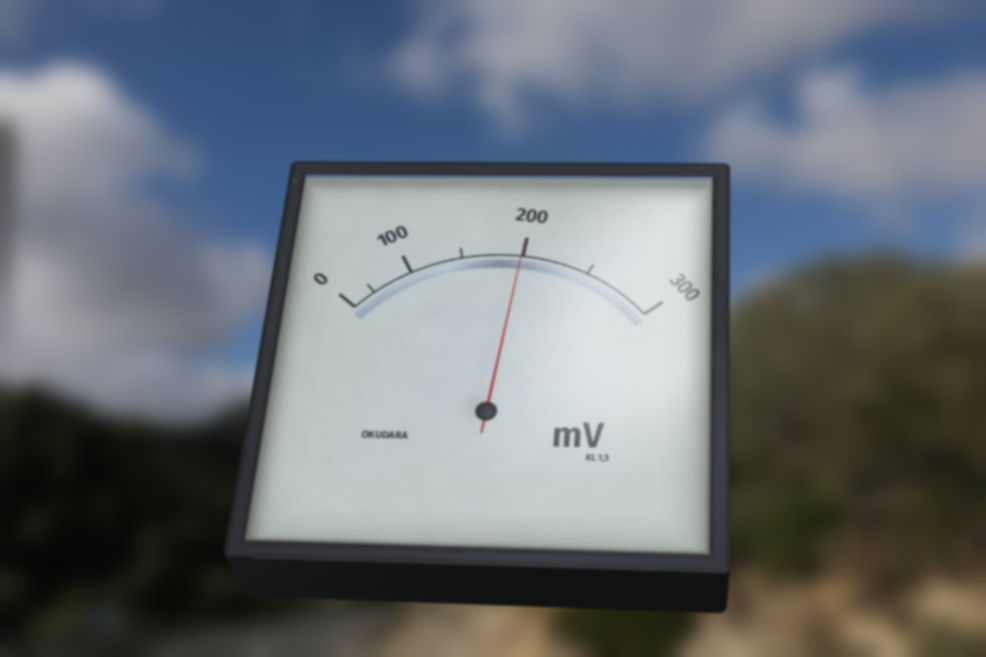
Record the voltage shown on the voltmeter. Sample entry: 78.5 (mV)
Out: 200 (mV)
